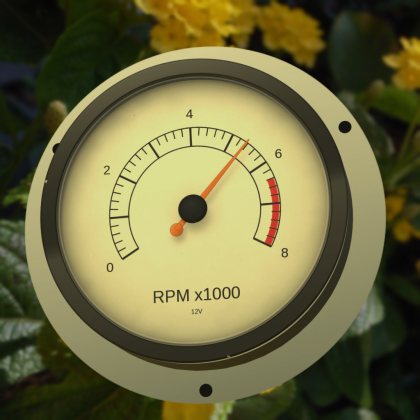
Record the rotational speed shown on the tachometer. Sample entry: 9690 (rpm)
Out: 5400 (rpm)
